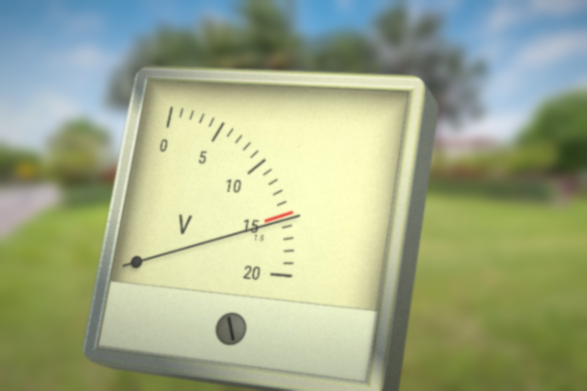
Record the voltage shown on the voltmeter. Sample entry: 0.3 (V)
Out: 15.5 (V)
